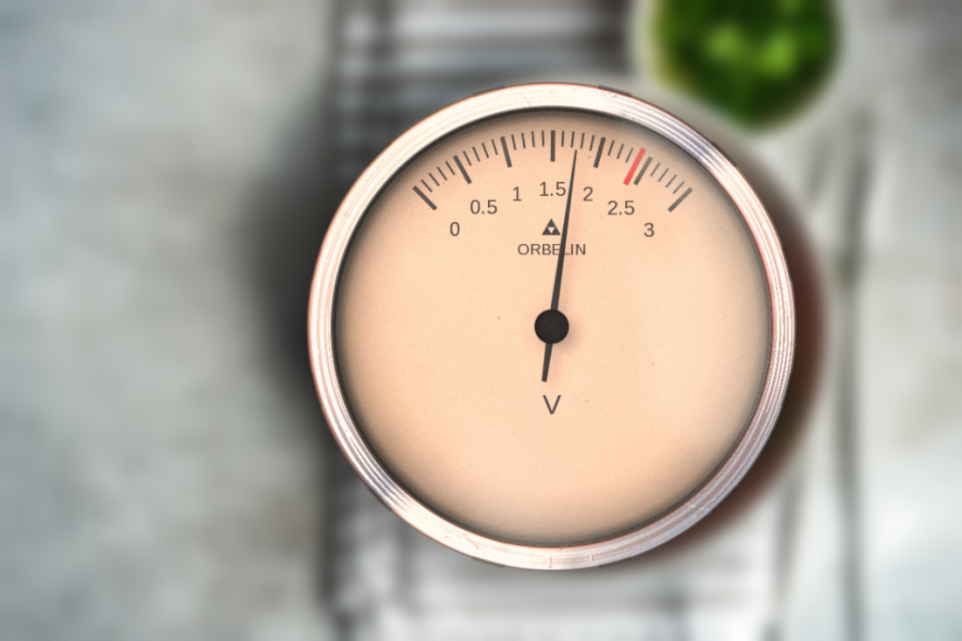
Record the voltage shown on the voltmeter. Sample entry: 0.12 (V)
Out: 1.75 (V)
